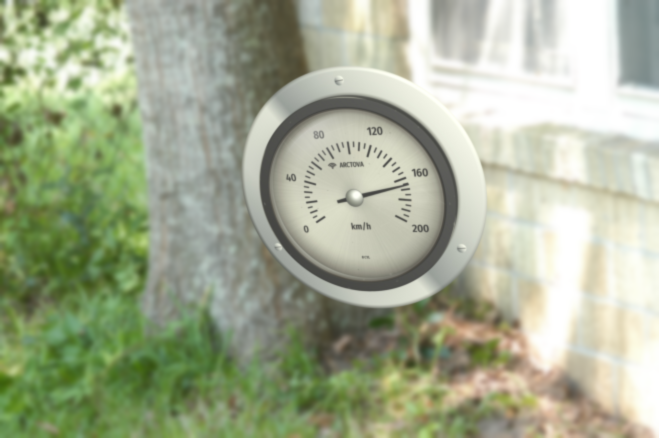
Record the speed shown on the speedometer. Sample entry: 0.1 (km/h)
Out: 165 (km/h)
